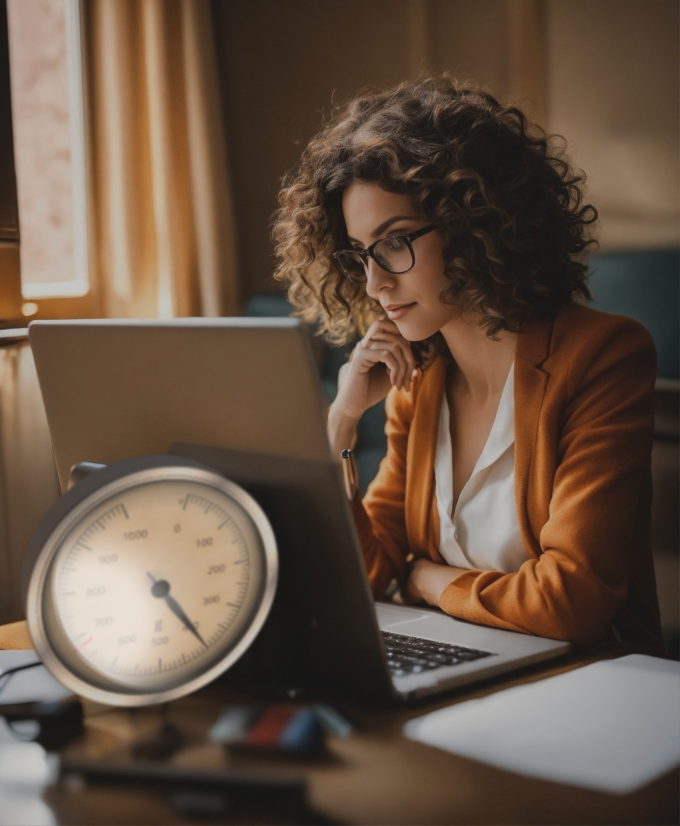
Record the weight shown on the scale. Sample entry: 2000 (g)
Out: 400 (g)
